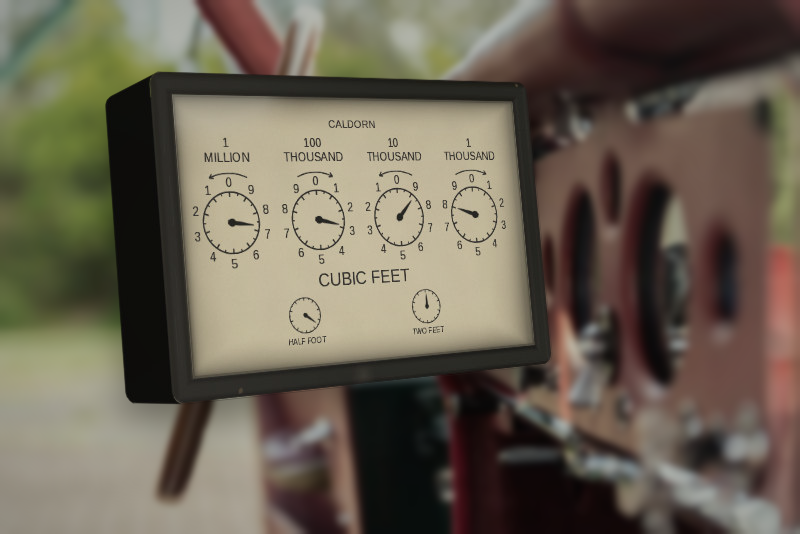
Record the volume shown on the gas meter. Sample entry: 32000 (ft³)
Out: 728800 (ft³)
